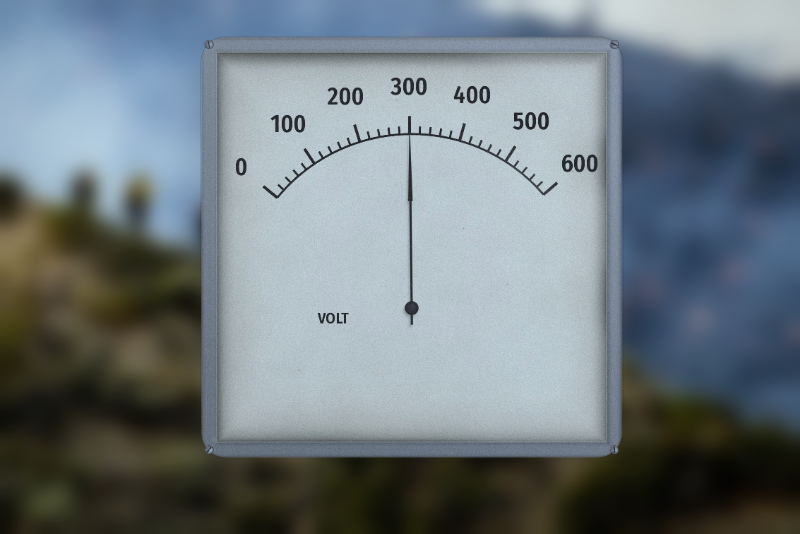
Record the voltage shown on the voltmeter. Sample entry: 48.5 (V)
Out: 300 (V)
